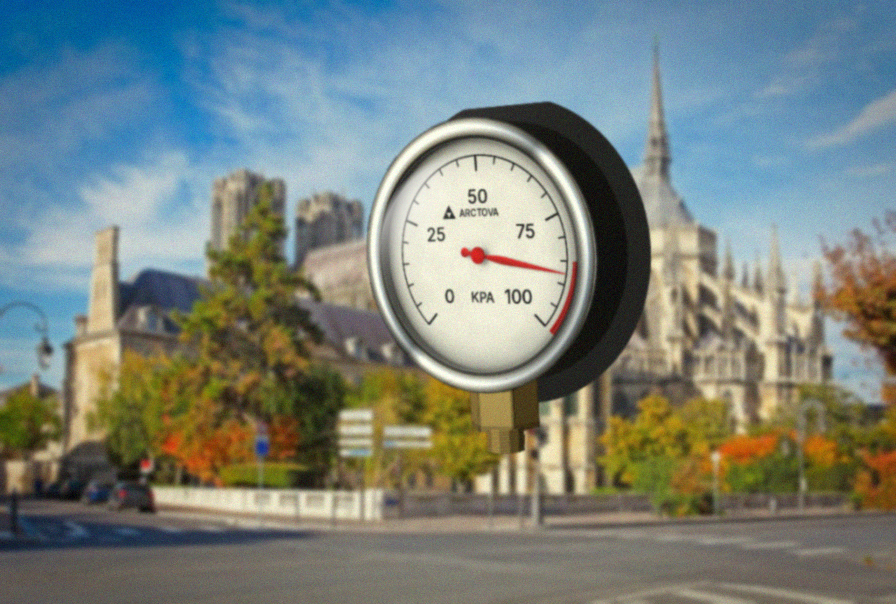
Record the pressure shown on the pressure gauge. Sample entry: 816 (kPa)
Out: 87.5 (kPa)
